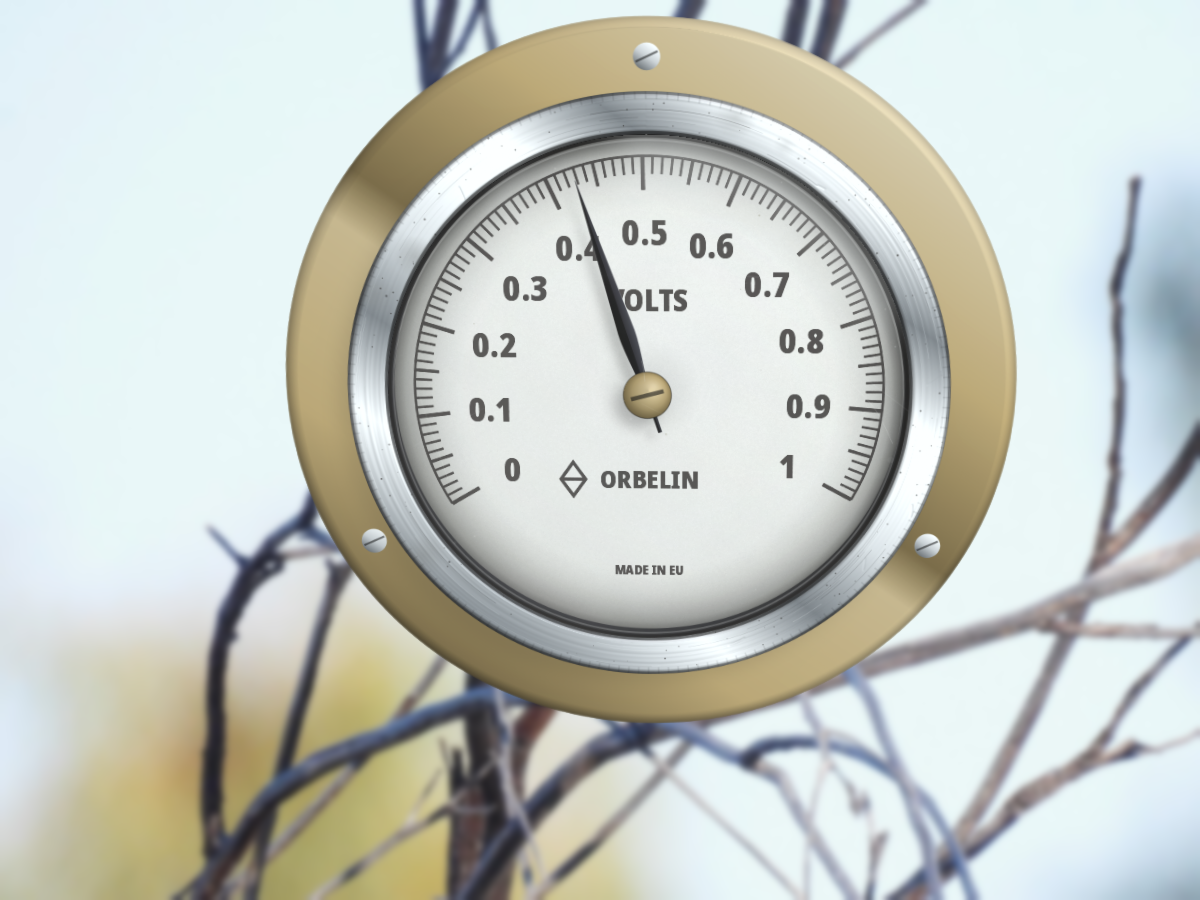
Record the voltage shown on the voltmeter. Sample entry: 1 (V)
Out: 0.43 (V)
